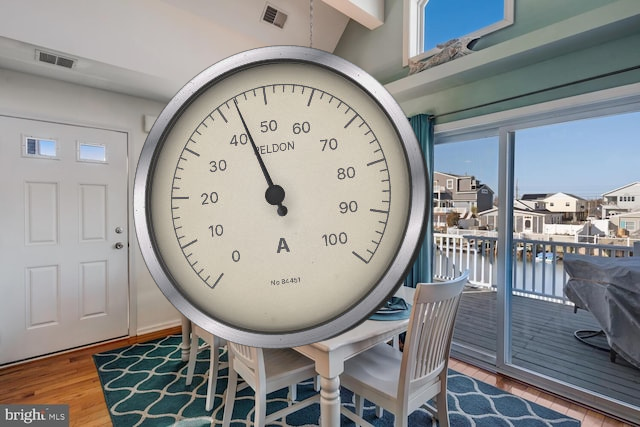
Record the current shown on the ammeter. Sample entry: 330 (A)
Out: 44 (A)
